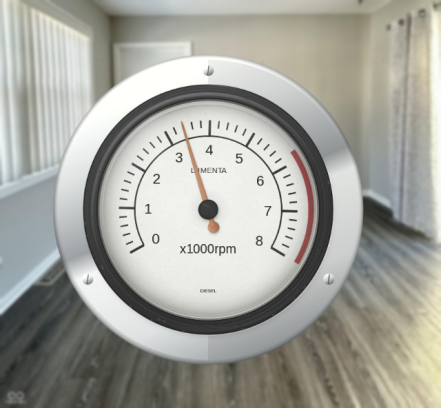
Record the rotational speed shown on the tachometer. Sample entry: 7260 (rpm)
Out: 3400 (rpm)
